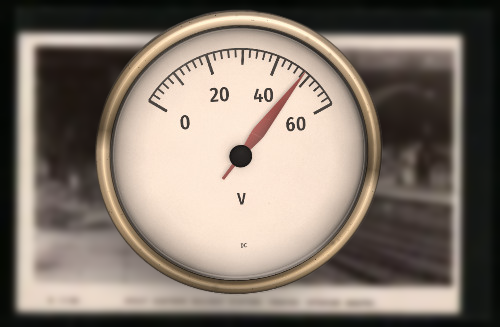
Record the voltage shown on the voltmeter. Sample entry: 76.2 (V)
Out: 48 (V)
